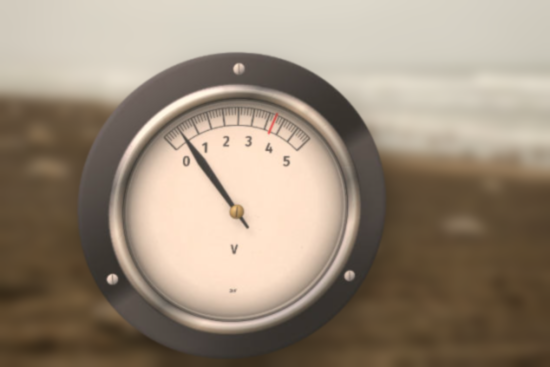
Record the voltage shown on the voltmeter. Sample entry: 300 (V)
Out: 0.5 (V)
